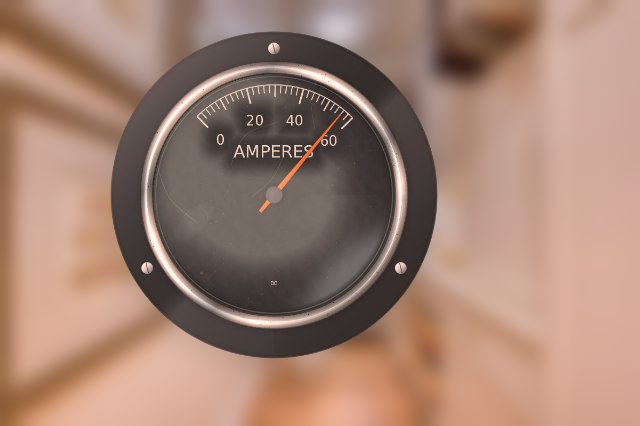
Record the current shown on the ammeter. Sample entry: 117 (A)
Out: 56 (A)
